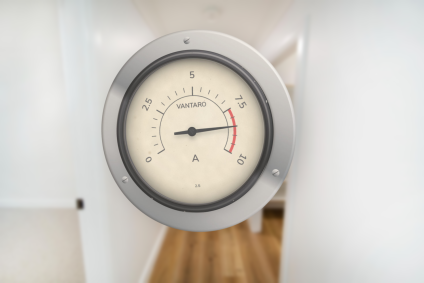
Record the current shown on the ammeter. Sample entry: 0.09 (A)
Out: 8.5 (A)
